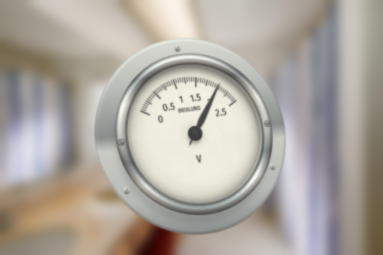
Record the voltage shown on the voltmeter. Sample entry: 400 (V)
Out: 2 (V)
